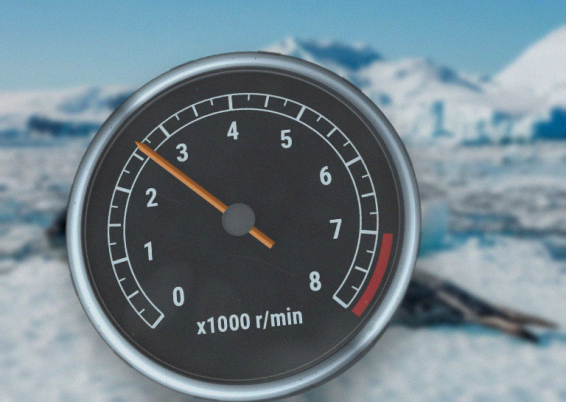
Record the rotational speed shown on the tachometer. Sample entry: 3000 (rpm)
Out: 2625 (rpm)
